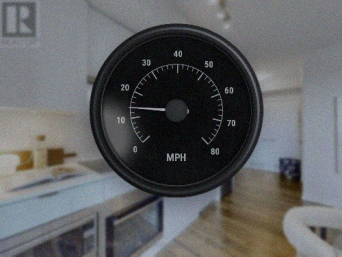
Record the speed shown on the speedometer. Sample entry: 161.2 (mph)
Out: 14 (mph)
